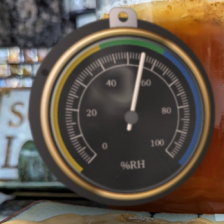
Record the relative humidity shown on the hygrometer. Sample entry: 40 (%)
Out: 55 (%)
